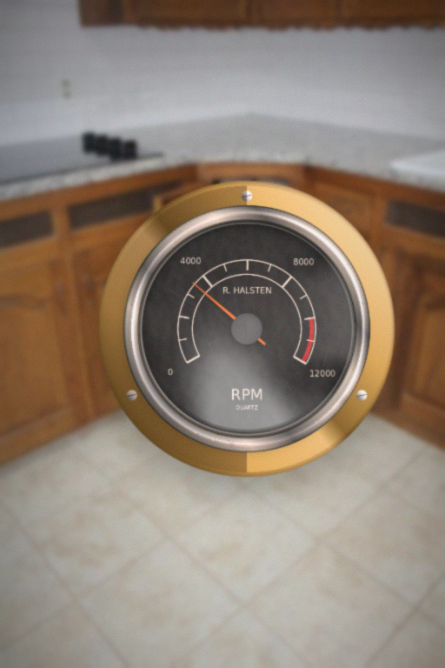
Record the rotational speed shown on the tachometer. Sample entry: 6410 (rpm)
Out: 3500 (rpm)
